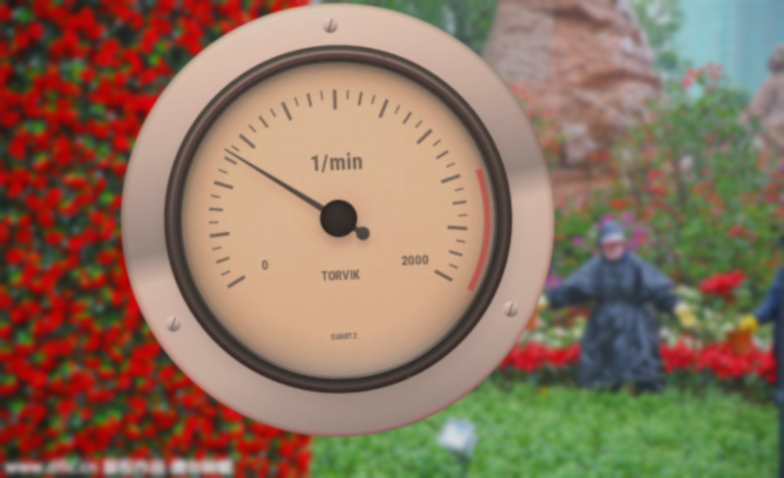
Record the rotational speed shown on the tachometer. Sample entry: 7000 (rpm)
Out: 525 (rpm)
